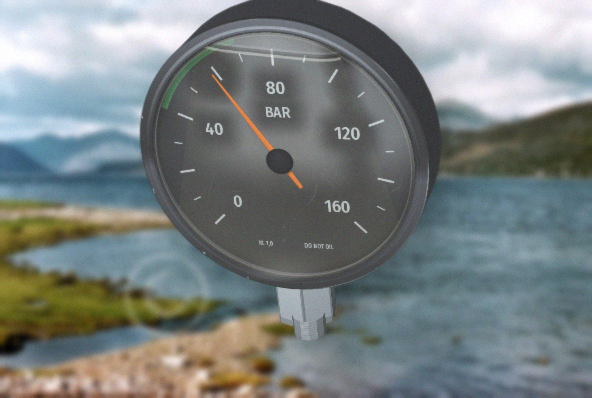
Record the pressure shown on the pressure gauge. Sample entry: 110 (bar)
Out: 60 (bar)
